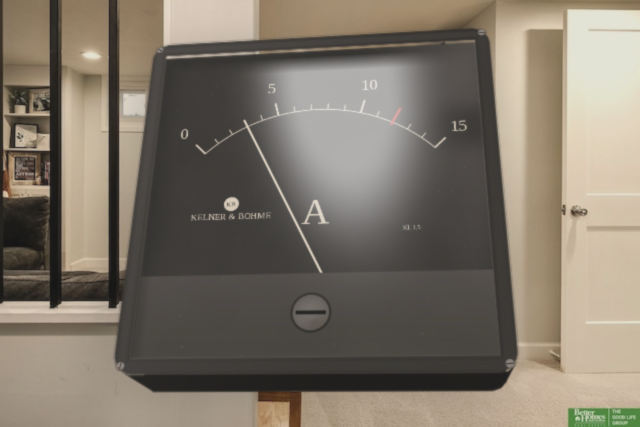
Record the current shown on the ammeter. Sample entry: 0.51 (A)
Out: 3 (A)
